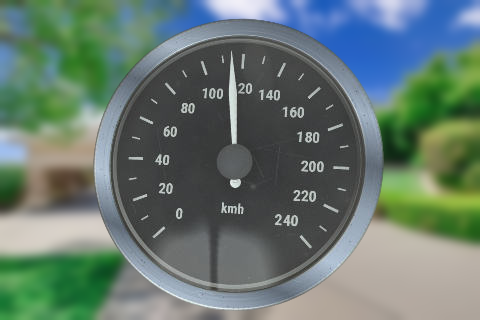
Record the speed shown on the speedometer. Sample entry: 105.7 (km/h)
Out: 115 (km/h)
